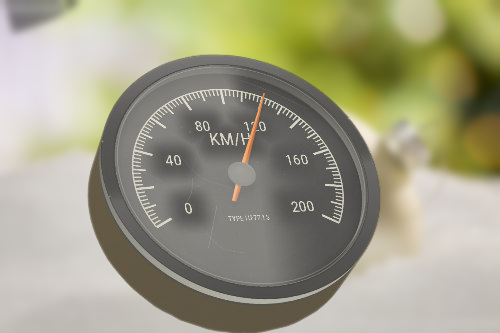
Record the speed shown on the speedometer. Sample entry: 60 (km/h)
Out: 120 (km/h)
